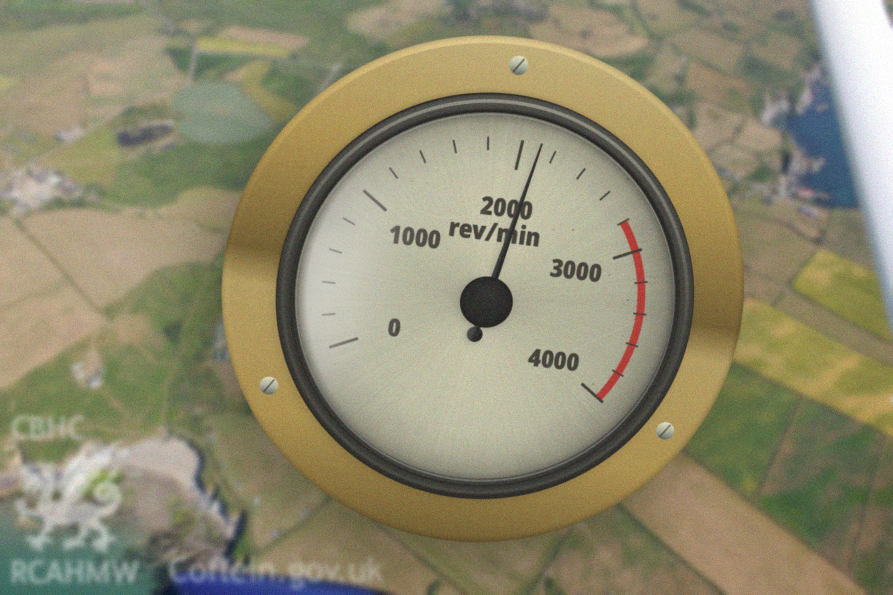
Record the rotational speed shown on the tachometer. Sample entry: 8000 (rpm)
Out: 2100 (rpm)
